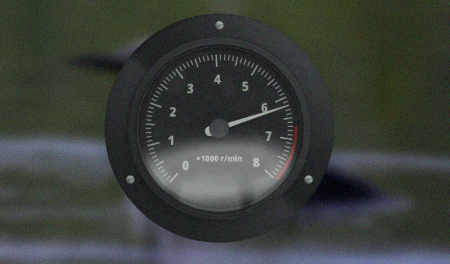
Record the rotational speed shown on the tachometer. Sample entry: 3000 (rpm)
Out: 6200 (rpm)
